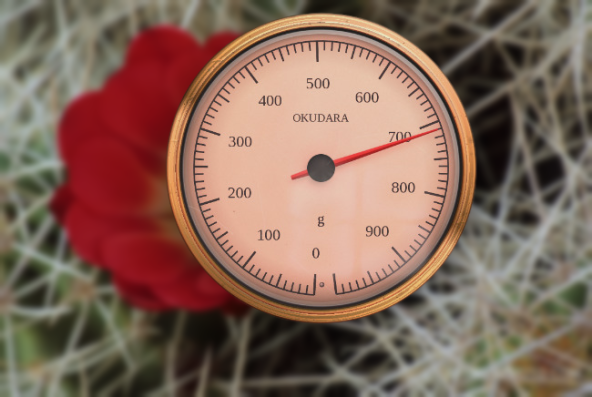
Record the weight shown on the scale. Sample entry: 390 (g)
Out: 710 (g)
